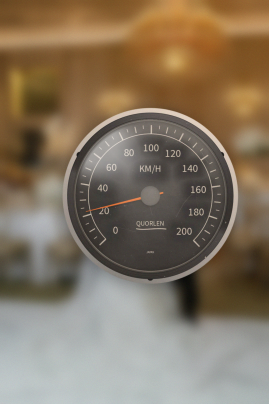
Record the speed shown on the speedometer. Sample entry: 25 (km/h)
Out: 22.5 (km/h)
